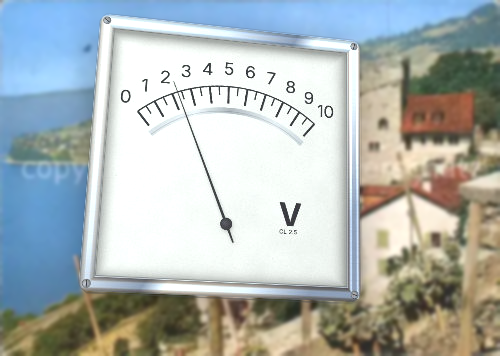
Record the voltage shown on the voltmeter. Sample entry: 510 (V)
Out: 2.25 (V)
